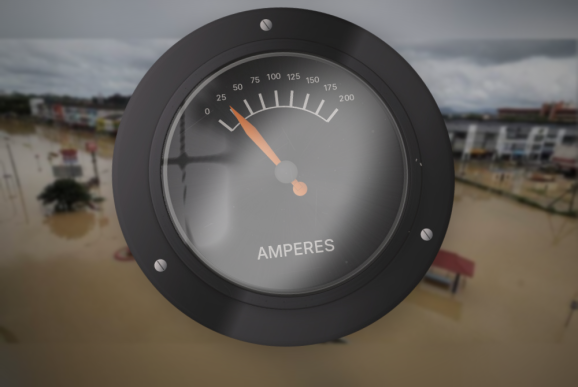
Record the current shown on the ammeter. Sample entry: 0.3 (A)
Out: 25 (A)
